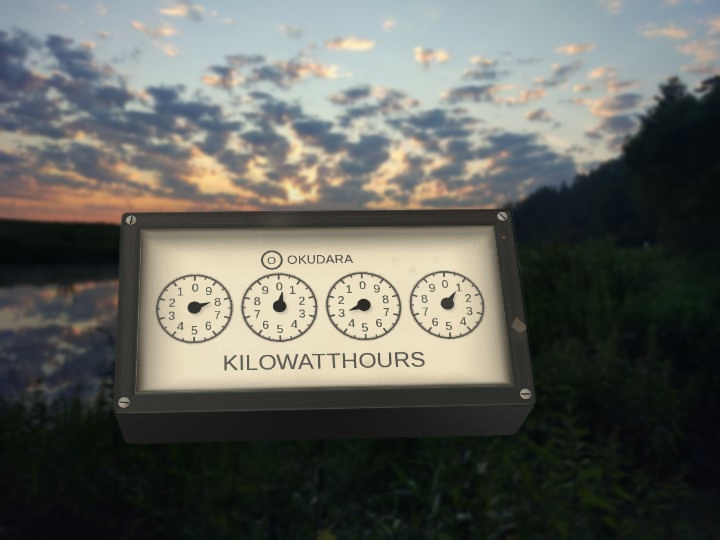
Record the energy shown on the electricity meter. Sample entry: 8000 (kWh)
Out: 8031 (kWh)
